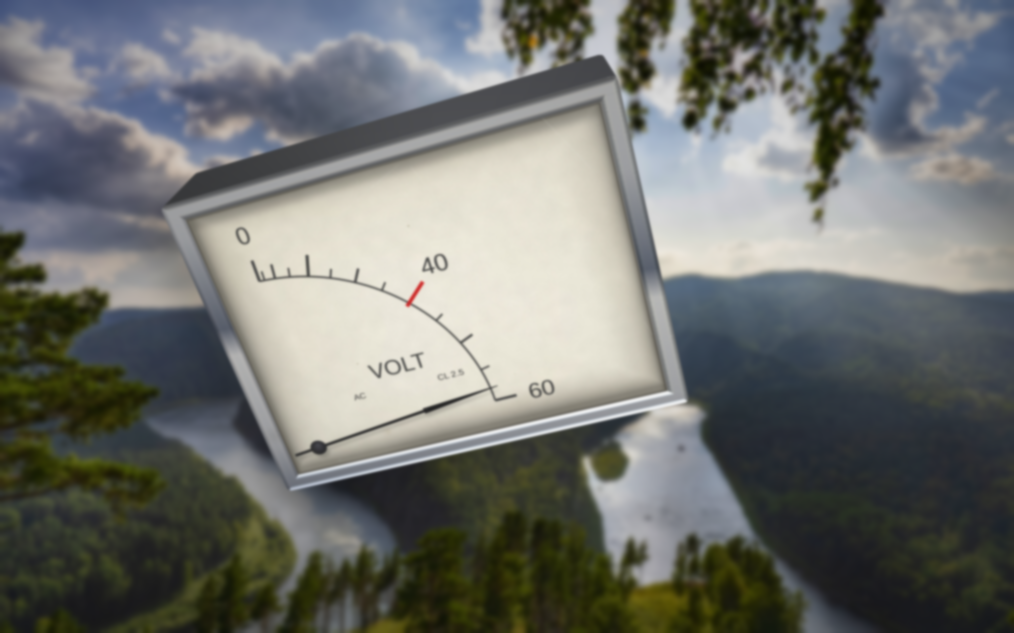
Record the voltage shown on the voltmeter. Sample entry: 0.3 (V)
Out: 57.5 (V)
